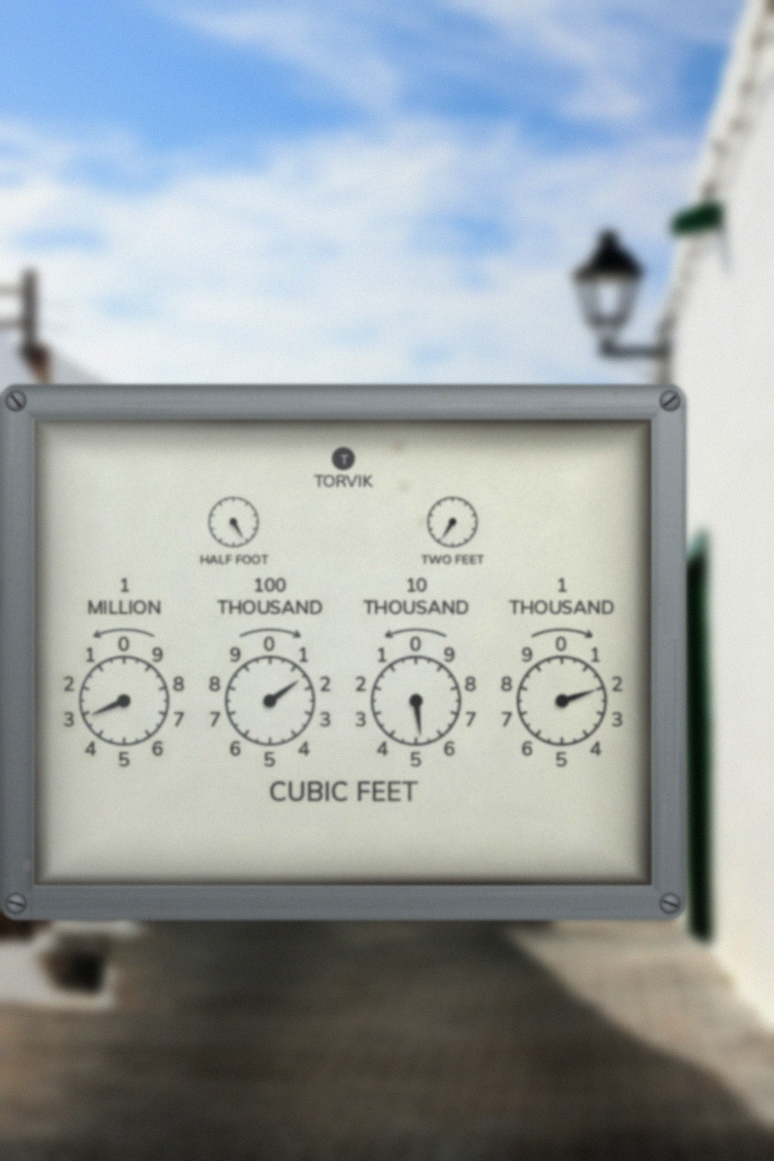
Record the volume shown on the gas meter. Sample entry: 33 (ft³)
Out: 315200 (ft³)
